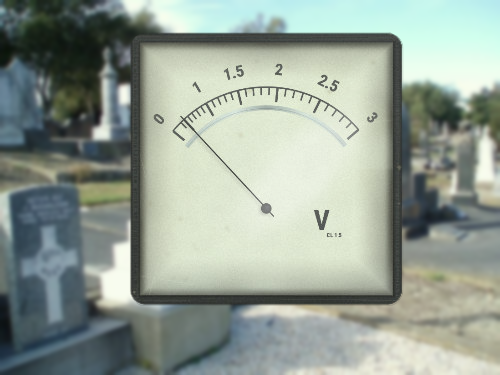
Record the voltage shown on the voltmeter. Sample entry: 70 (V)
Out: 0.5 (V)
